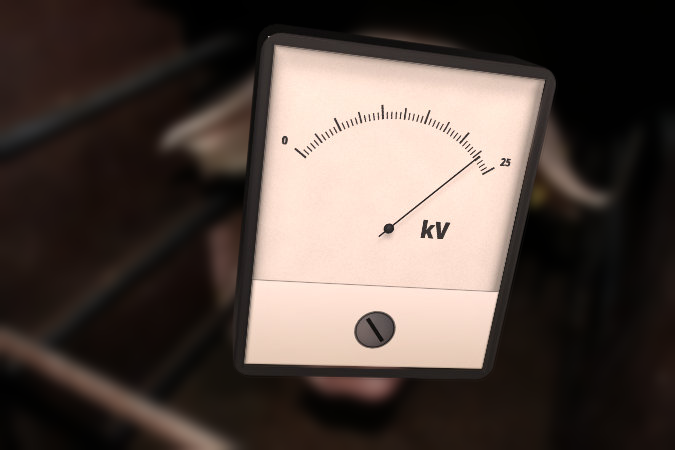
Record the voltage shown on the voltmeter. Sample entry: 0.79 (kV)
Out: 22.5 (kV)
